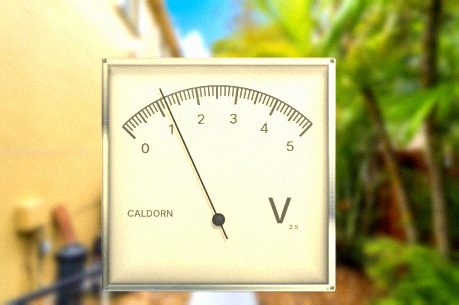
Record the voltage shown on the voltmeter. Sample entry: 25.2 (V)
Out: 1.2 (V)
